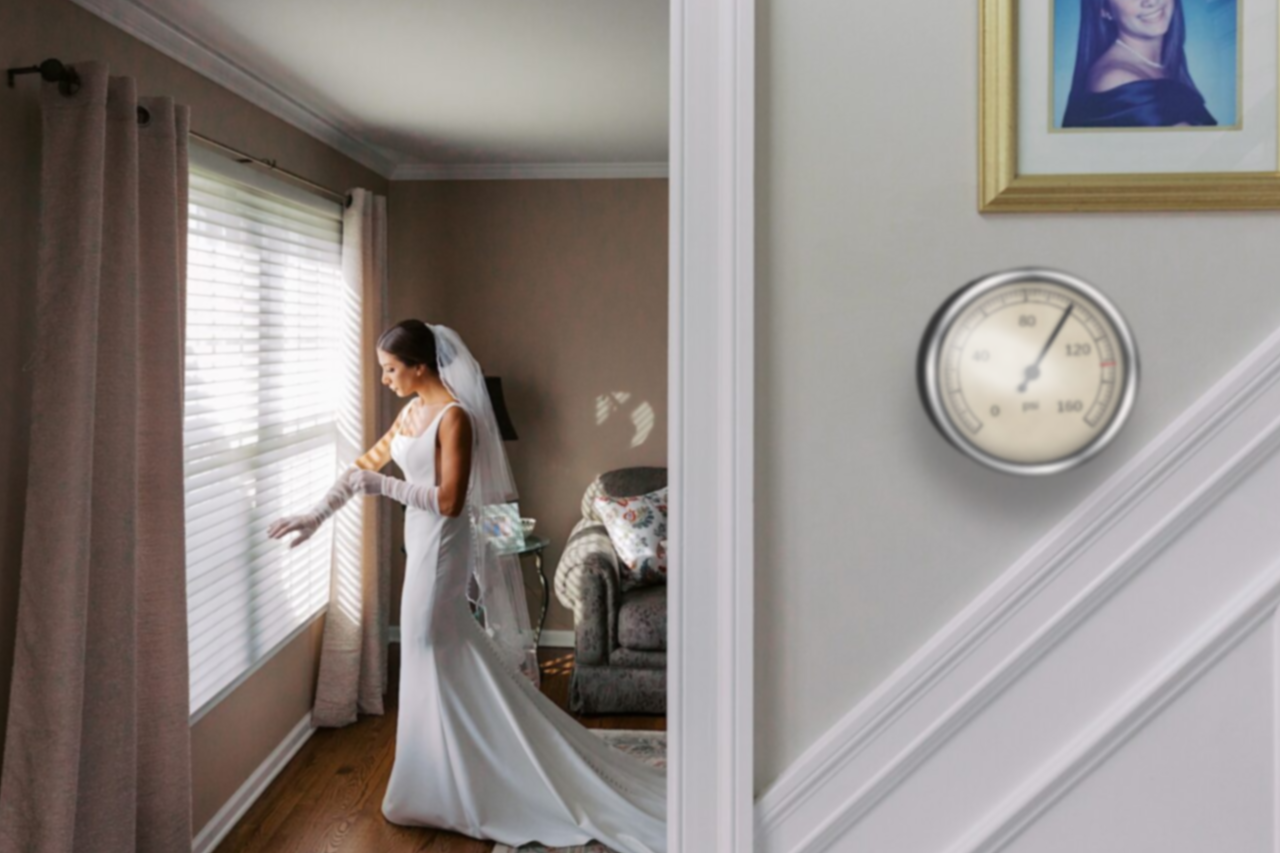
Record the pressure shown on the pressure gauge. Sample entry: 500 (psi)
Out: 100 (psi)
